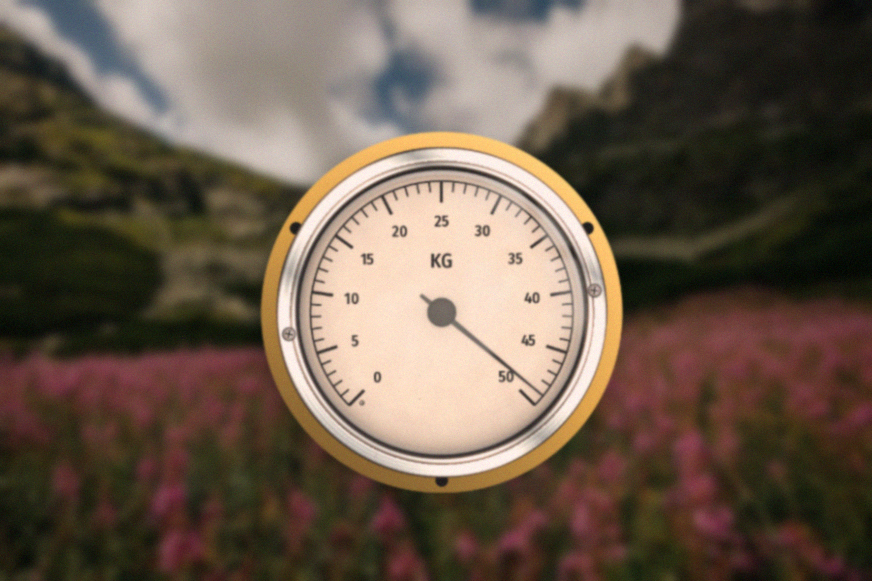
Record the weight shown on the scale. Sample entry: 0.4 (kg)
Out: 49 (kg)
